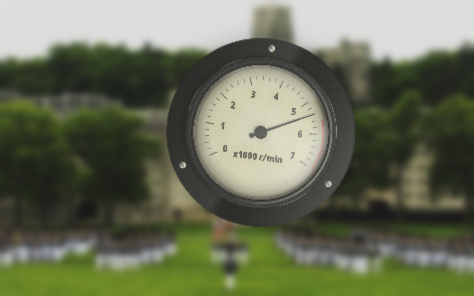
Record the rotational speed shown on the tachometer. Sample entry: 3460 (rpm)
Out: 5400 (rpm)
